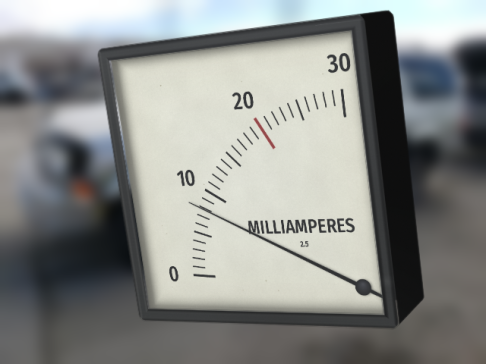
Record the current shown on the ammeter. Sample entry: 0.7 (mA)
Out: 8 (mA)
